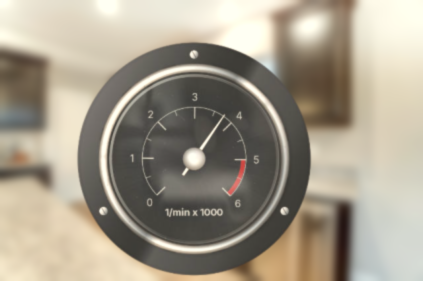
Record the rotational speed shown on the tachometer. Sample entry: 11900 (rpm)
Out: 3750 (rpm)
